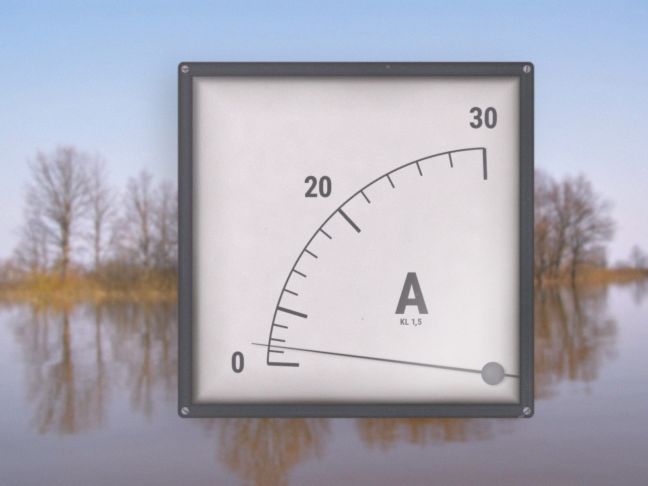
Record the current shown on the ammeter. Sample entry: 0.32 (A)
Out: 5 (A)
